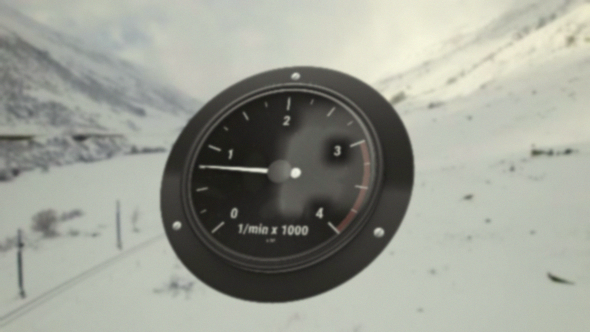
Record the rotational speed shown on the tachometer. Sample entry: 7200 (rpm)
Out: 750 (rpm)
